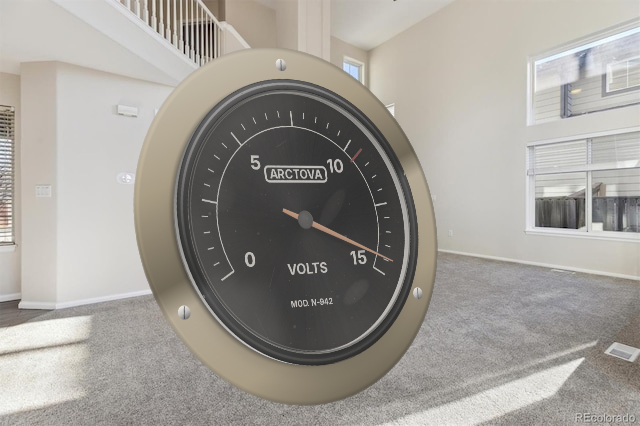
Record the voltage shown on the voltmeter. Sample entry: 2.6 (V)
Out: 14.5 (V)
